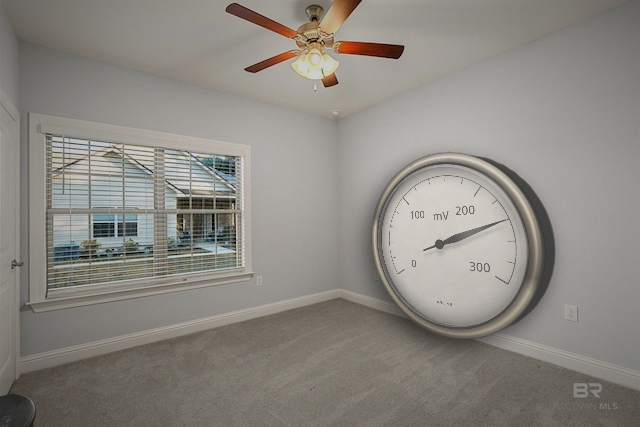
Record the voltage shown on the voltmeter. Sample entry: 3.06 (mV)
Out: 240 (mV)
